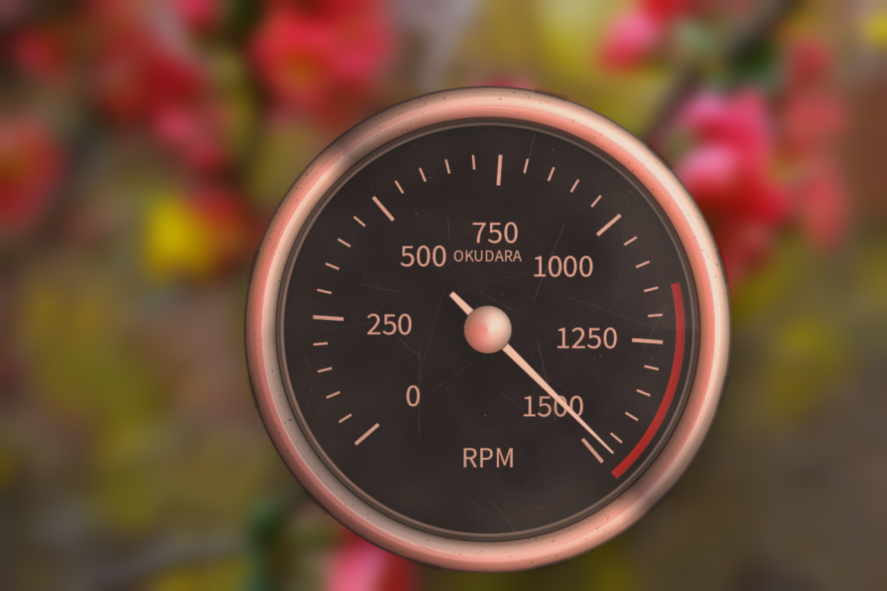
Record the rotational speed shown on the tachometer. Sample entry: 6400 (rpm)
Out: 1475 (rpm)
